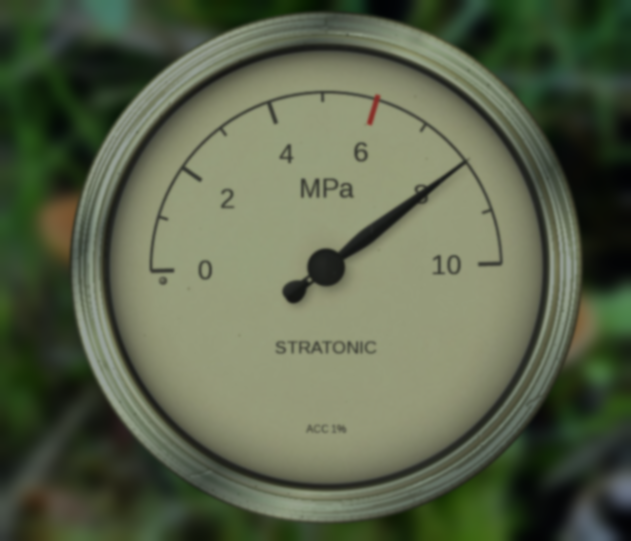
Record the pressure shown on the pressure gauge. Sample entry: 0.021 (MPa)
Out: 8 (MPa)
